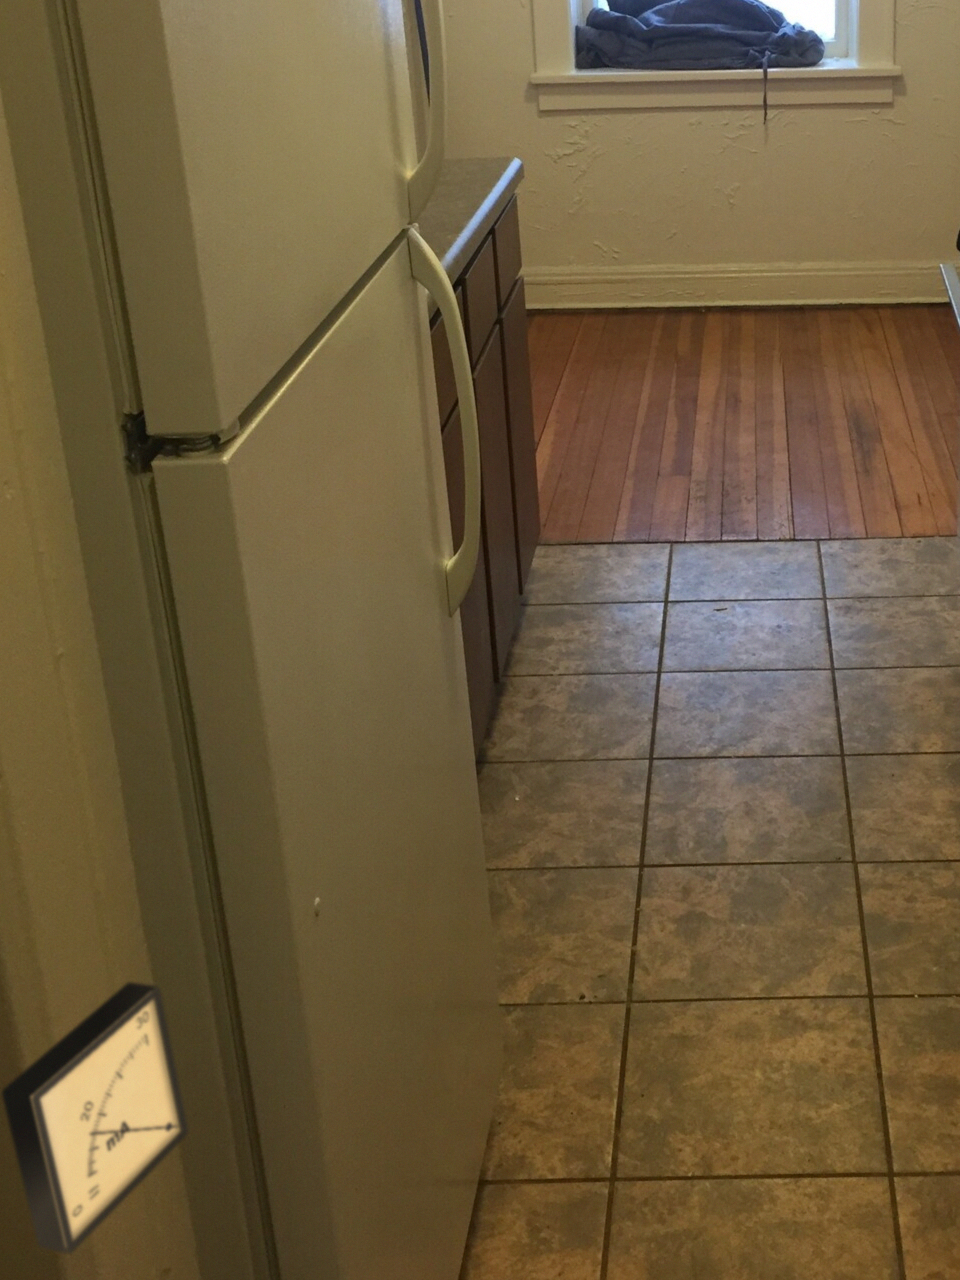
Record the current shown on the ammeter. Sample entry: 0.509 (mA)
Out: 17.5 (mA)
